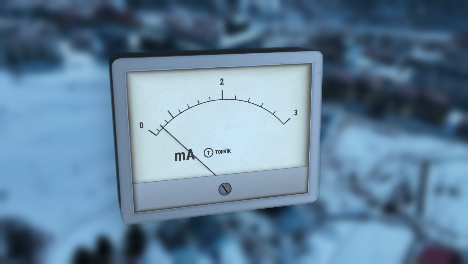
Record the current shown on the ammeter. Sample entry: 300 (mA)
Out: 0.6 (mA)
